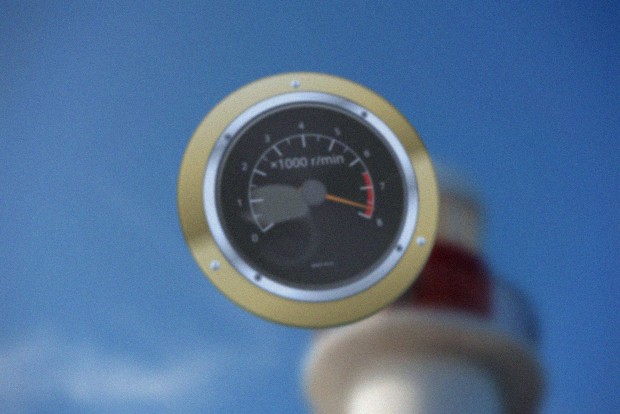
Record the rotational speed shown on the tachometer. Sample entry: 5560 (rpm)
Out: 7750 (rpm)
